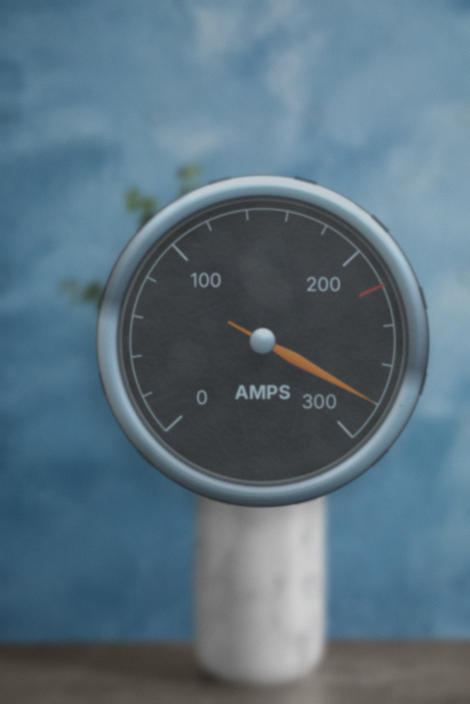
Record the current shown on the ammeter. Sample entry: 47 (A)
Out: 280 (A)
